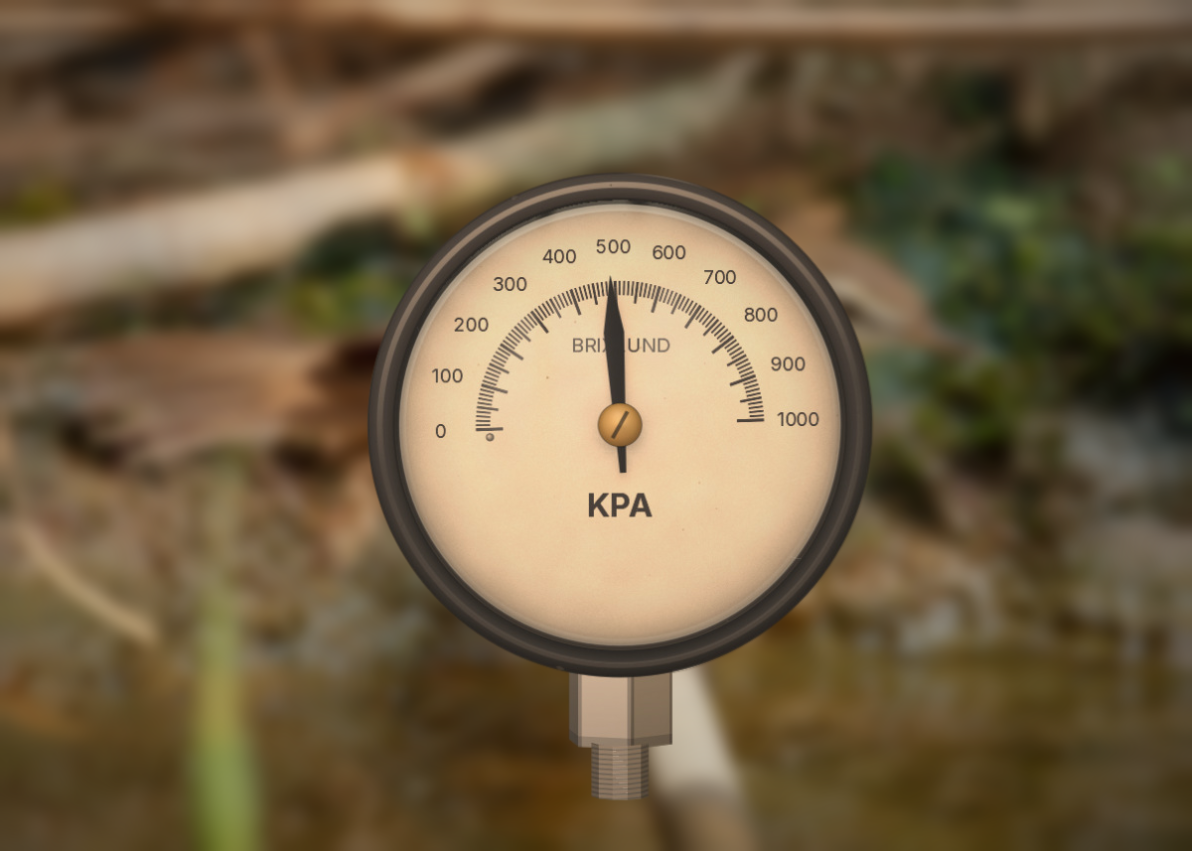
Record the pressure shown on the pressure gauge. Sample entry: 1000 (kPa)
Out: 490 (kPa)
